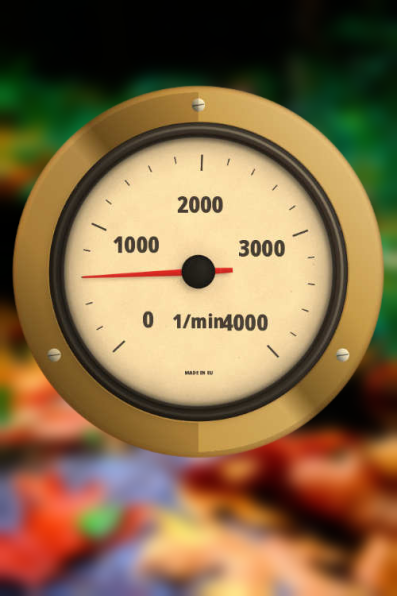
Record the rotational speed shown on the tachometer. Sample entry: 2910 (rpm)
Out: 600 (rpm)
